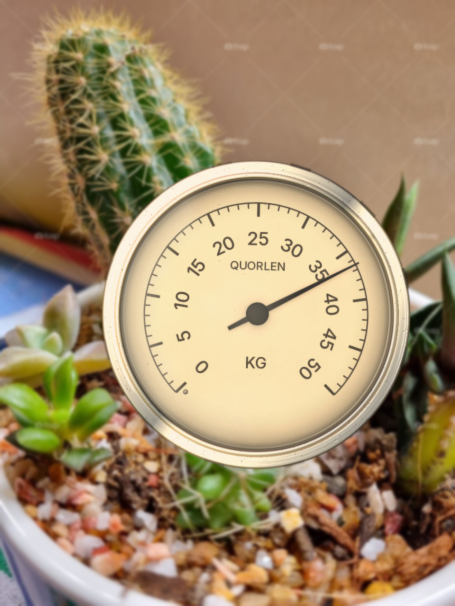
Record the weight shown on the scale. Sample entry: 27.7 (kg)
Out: 36.5 (kg)
